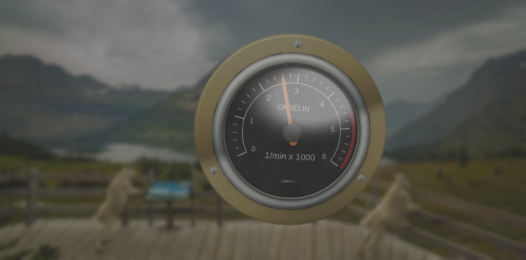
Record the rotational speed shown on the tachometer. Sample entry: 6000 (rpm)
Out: 2600 (rpm)
